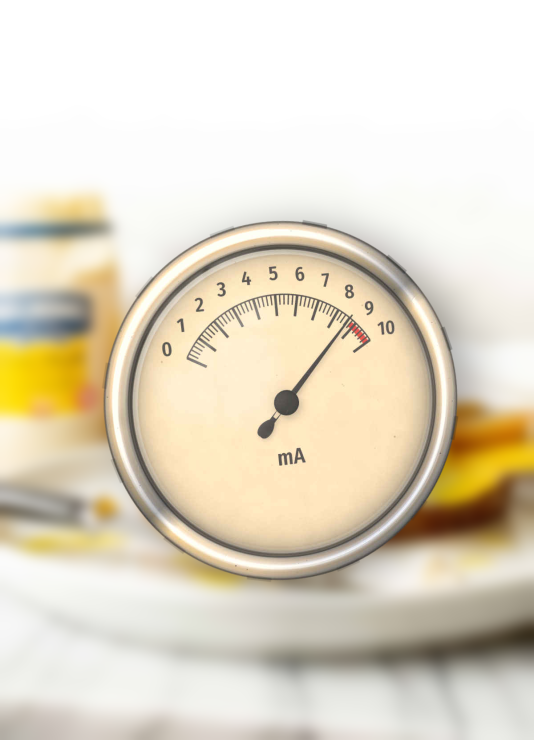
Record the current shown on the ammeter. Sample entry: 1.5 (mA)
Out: 8.6 (mA)
